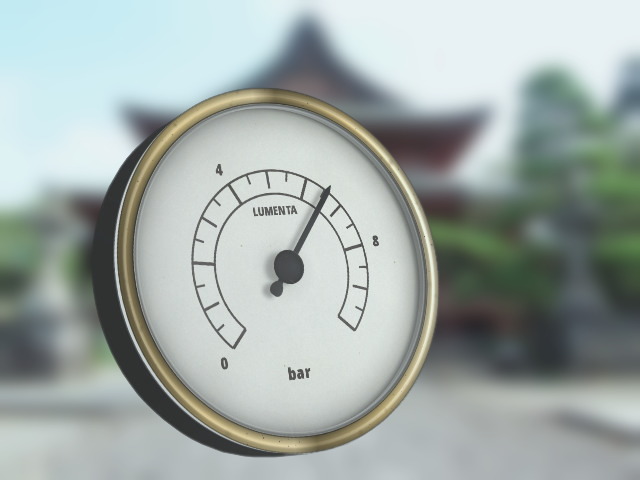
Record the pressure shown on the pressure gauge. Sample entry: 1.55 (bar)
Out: 6.5 (bar)
